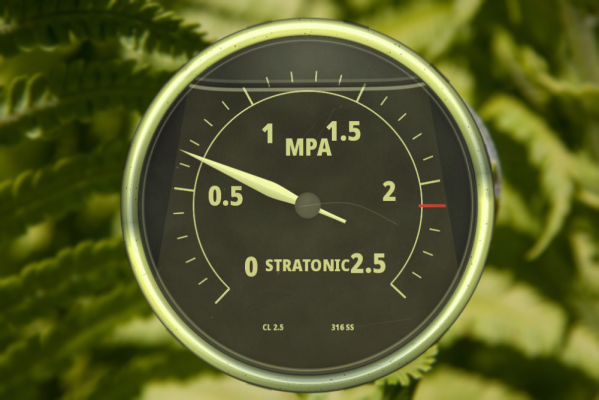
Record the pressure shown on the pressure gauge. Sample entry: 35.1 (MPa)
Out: 0.65 (MPa)
